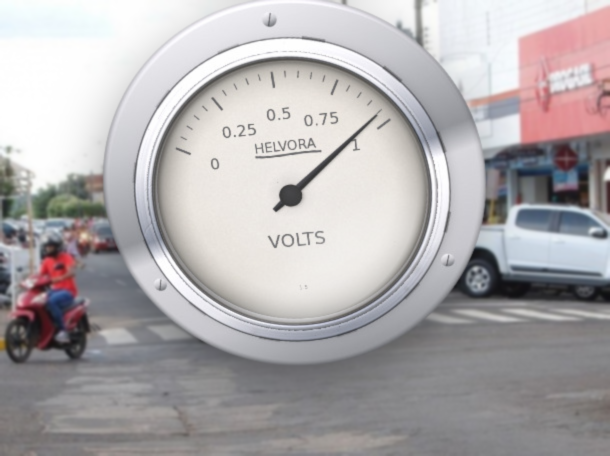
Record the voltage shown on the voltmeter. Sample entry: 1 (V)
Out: 0.95 (V)
